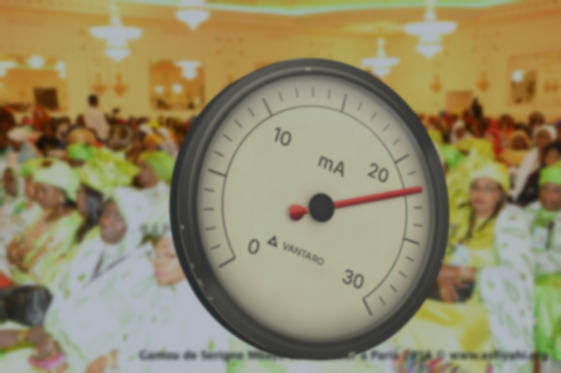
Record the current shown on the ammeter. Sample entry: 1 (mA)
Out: 22 (mA)
